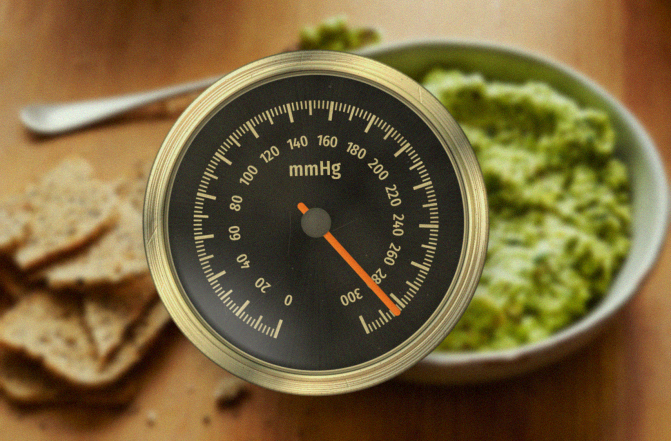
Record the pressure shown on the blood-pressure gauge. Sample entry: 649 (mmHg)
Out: 284 (mmHg)
